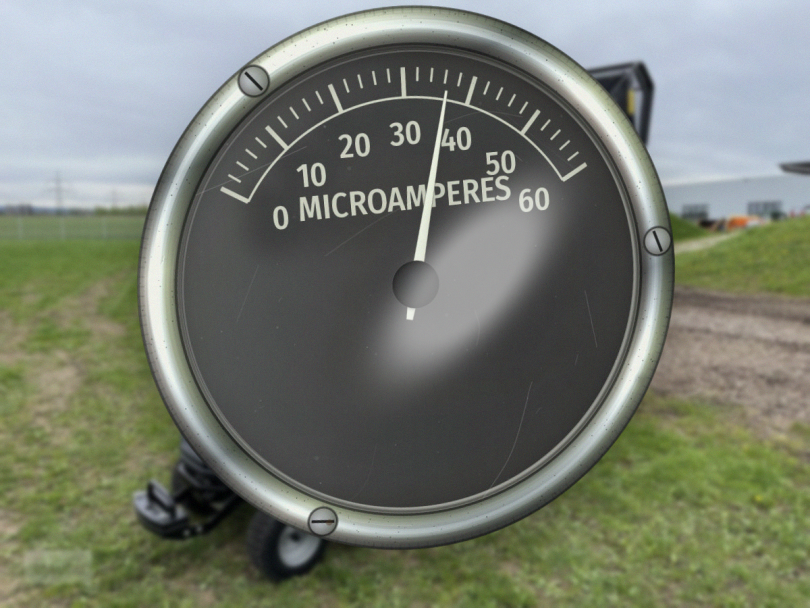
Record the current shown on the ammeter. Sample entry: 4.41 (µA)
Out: 36 (µA)
